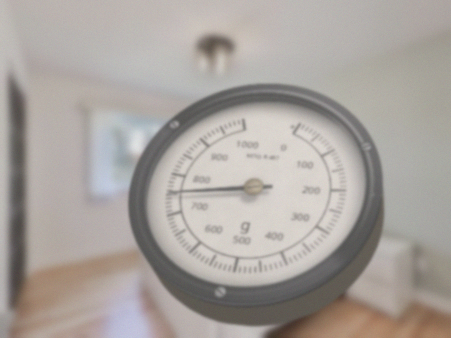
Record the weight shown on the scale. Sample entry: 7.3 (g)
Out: 750 (g)
